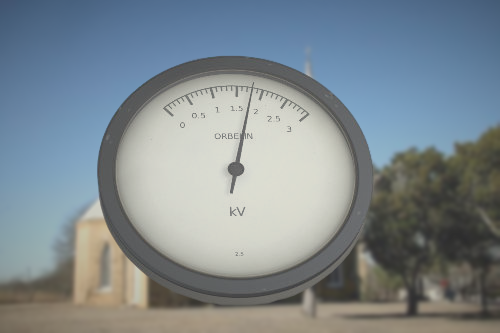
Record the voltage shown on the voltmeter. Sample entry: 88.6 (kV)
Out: 1.8 (kV)
